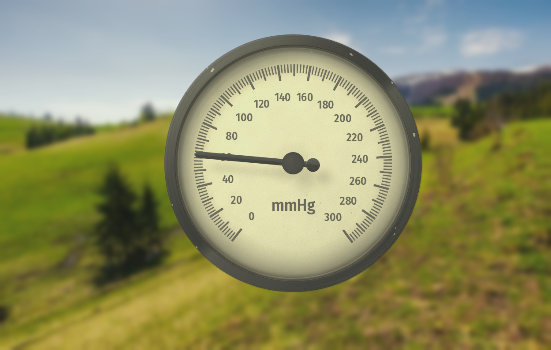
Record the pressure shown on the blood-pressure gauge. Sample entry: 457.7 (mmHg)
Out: 60 (mmHg)
